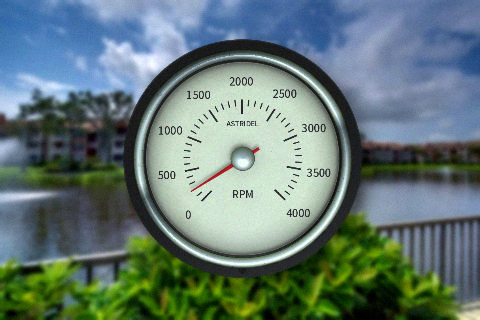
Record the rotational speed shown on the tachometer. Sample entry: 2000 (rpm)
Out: 200 (rpm)
